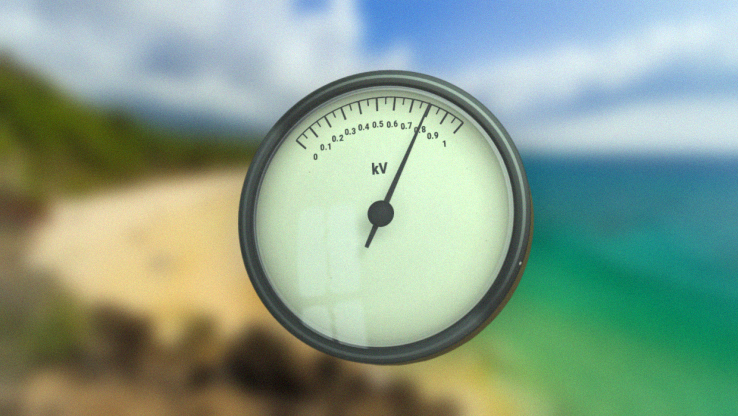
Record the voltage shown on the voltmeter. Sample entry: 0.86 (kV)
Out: 0.8 (kV)
